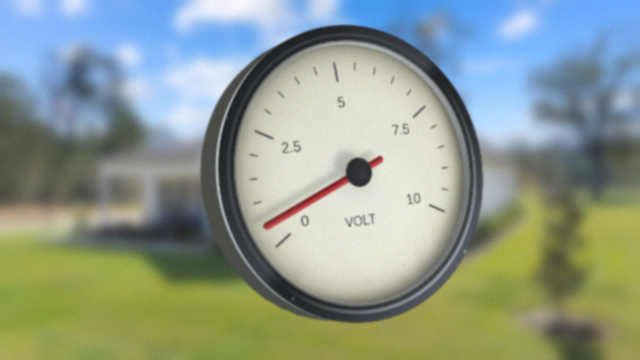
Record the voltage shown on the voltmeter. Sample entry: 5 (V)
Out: 0.5 (V)
